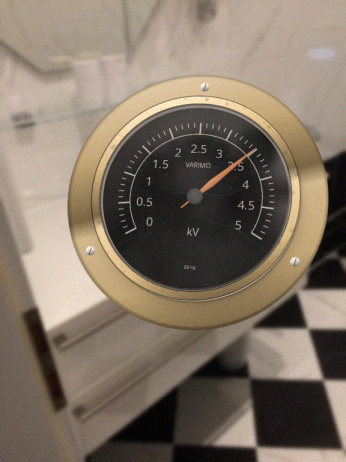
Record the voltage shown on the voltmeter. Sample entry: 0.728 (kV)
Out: 3.5 (kV)
